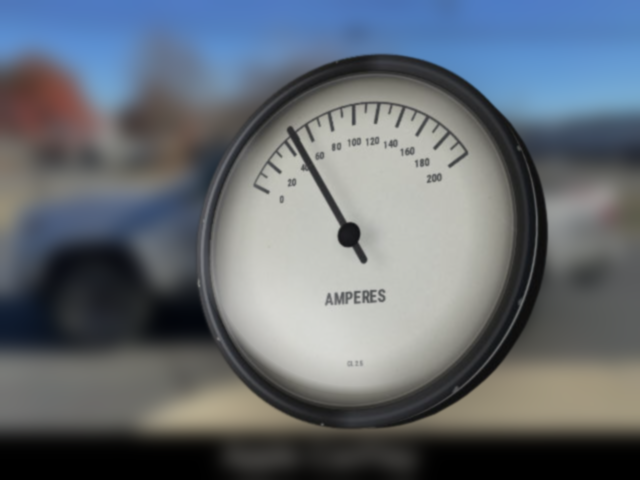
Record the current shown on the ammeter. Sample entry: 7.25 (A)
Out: 50 (A)
